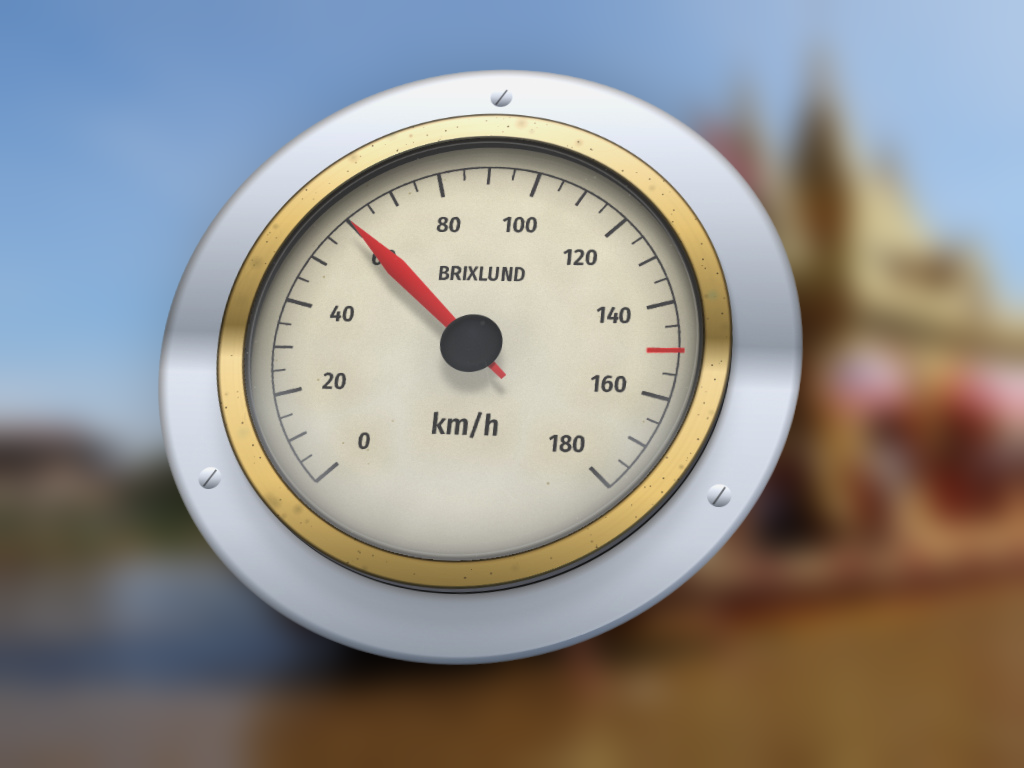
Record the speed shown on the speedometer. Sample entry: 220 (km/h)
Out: 60 (km/h)
